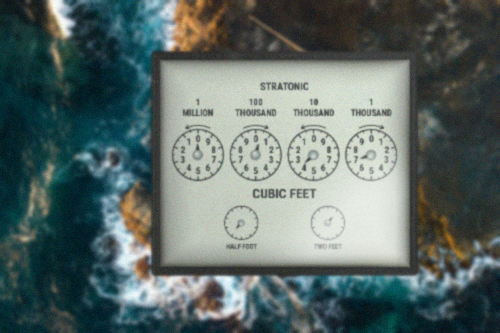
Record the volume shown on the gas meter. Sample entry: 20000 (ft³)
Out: 3700 (ft³)
